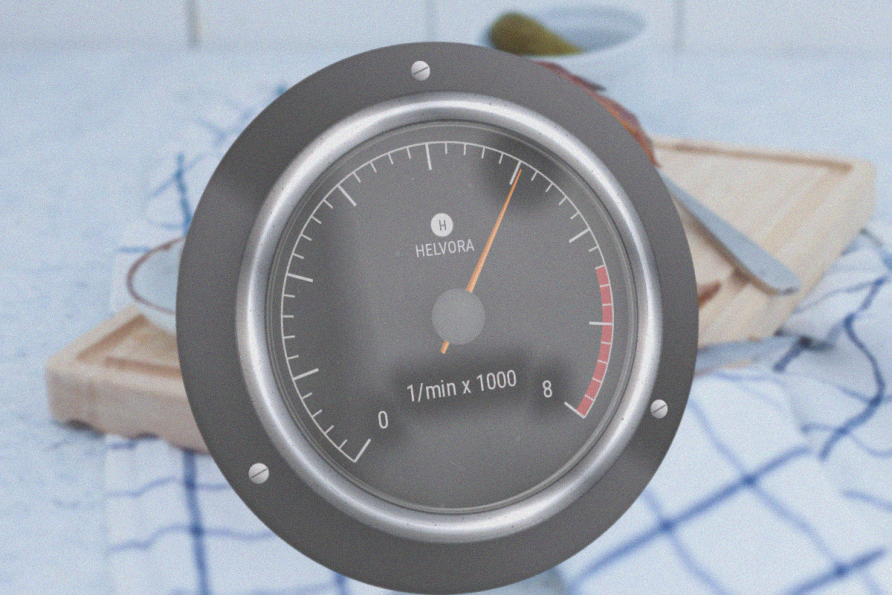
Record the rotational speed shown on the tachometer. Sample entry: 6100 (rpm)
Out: 5000 (rpm)
